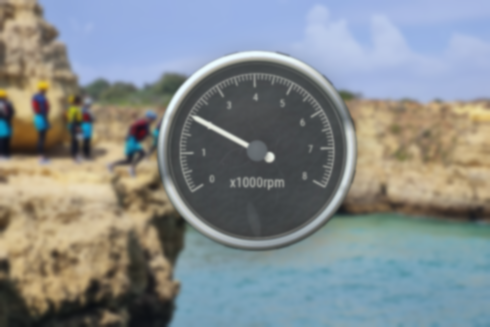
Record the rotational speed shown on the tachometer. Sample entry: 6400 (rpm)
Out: 2000 (rpm)
